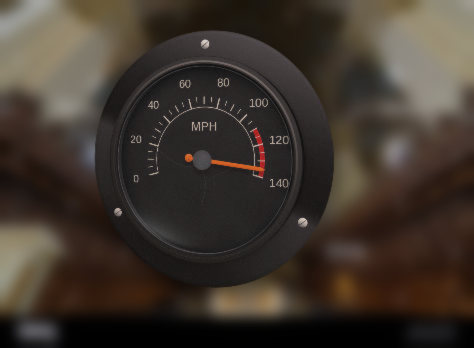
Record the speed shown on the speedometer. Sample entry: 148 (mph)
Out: 135 (mph)
